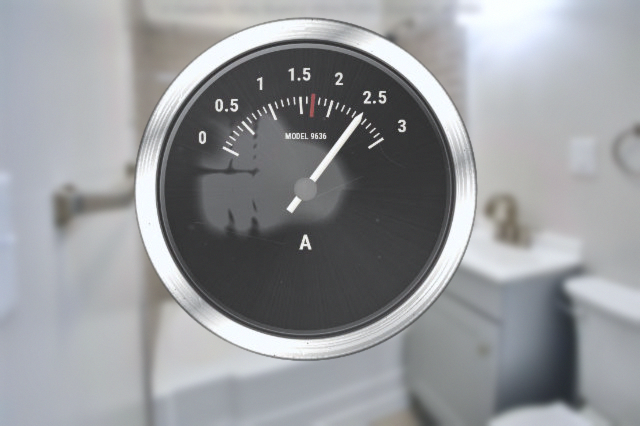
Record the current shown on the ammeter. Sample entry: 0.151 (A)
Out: 2.5 (A)
